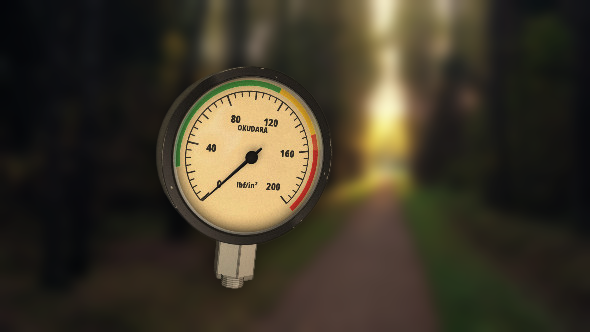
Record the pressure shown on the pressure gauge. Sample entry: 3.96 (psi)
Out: 0 (psi)
